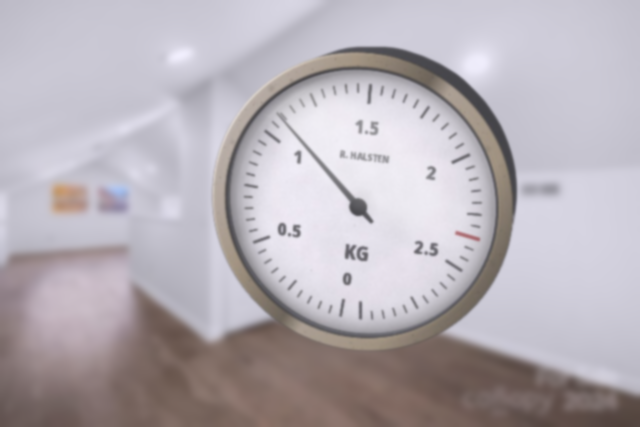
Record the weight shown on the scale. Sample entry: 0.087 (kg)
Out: 1.1 (kg)
